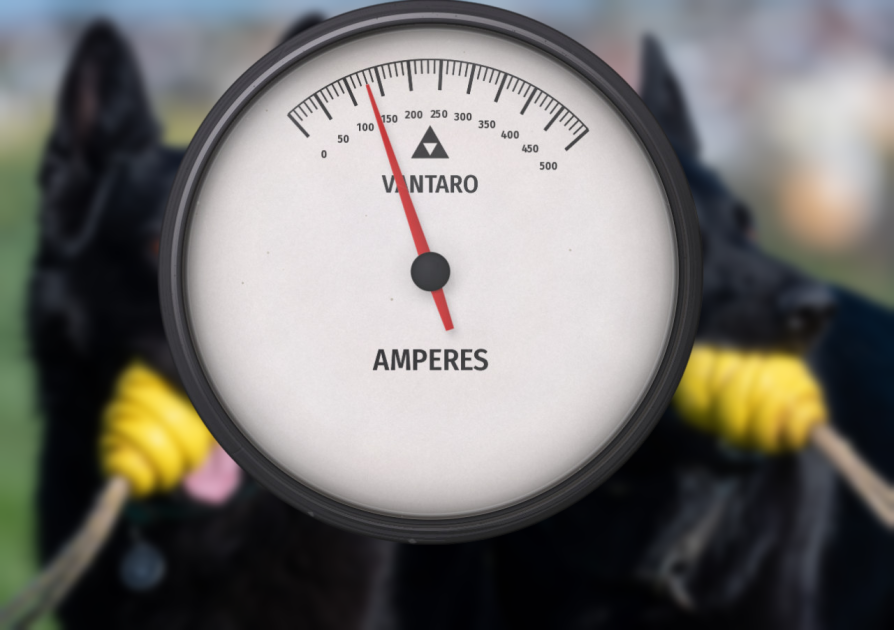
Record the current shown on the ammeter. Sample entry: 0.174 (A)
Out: 130 (A)
